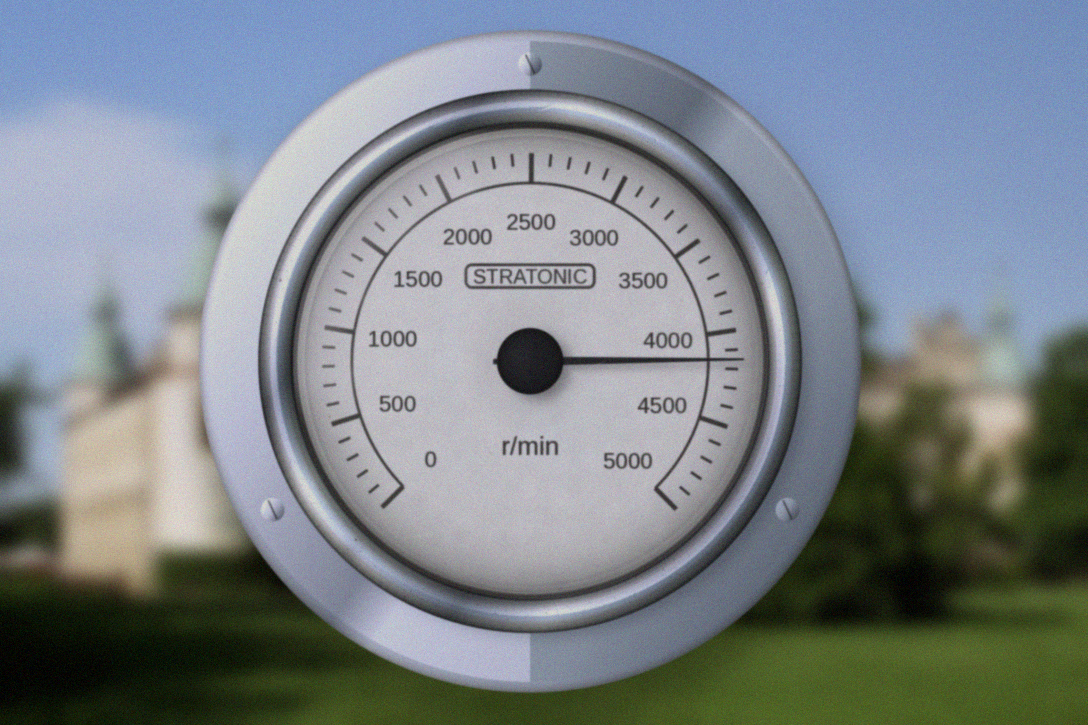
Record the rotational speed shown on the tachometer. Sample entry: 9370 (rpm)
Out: 4150 (rpm)
